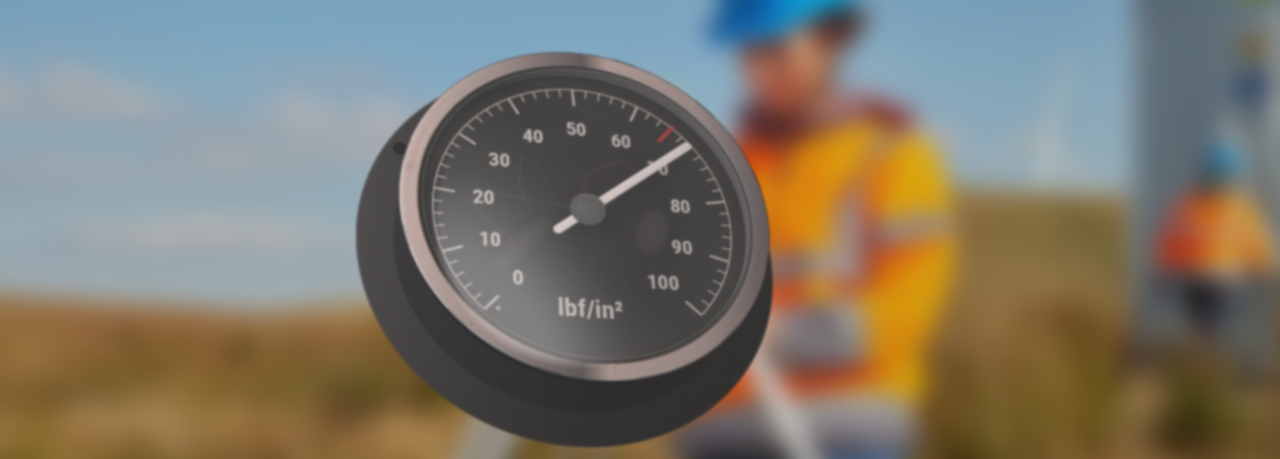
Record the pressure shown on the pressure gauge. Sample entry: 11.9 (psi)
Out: 70 (psi)
